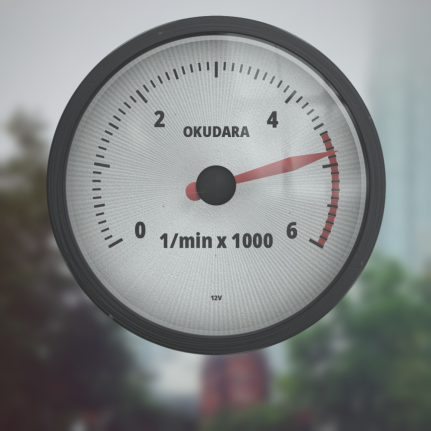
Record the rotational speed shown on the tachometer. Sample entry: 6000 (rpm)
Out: 4850 (rpm)
